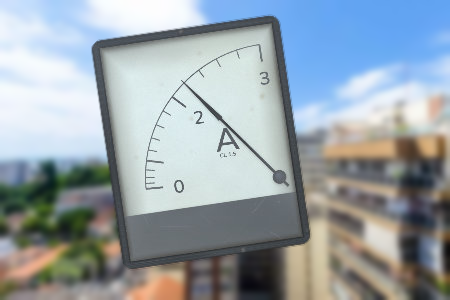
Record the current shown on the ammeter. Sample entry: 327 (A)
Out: 2.2 (A)
